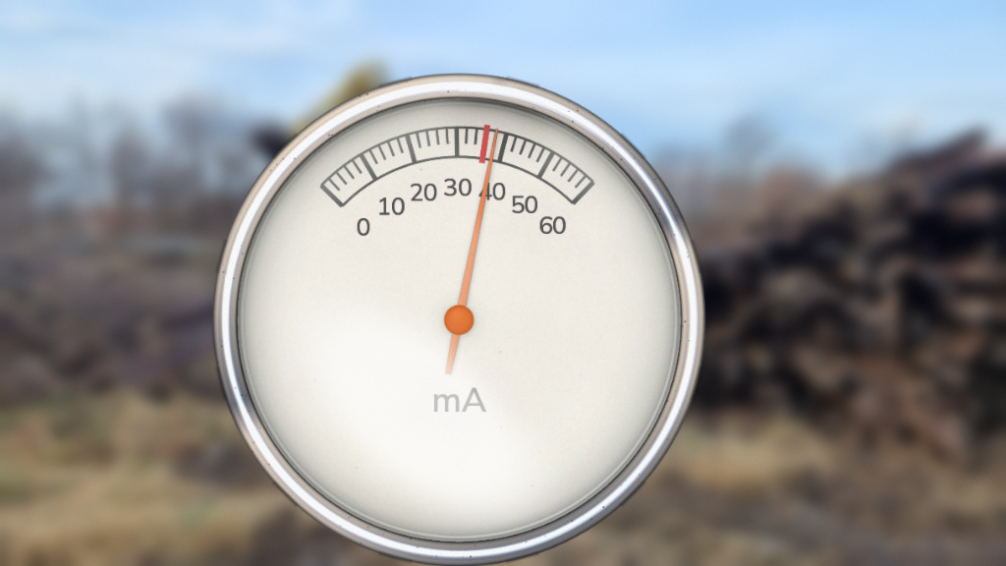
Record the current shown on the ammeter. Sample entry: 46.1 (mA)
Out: 38 (mA)
